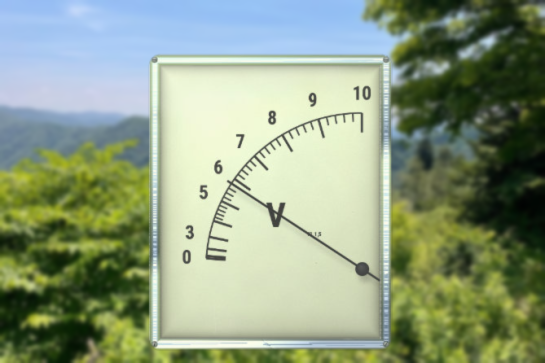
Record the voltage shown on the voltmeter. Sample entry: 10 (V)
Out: 5.8 (V)
